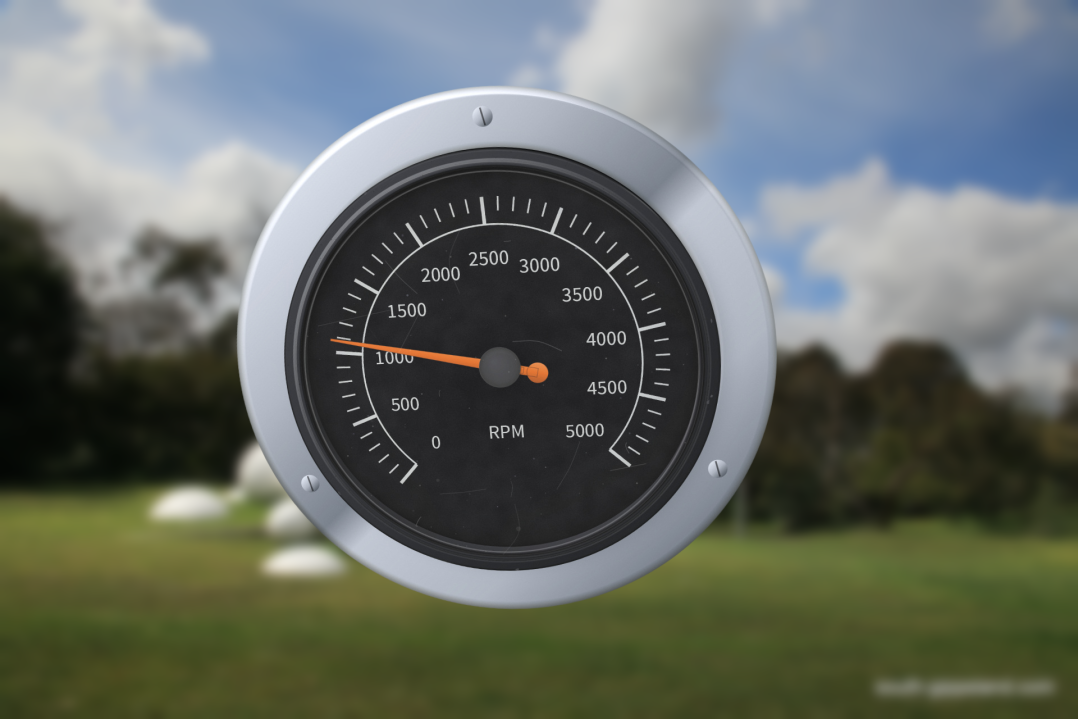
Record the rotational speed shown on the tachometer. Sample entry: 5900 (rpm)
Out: 1100 (rpm)
